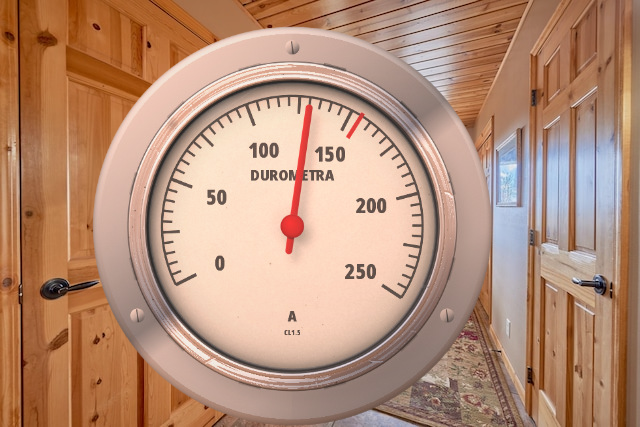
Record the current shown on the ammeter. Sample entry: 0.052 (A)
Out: 130 (A)
